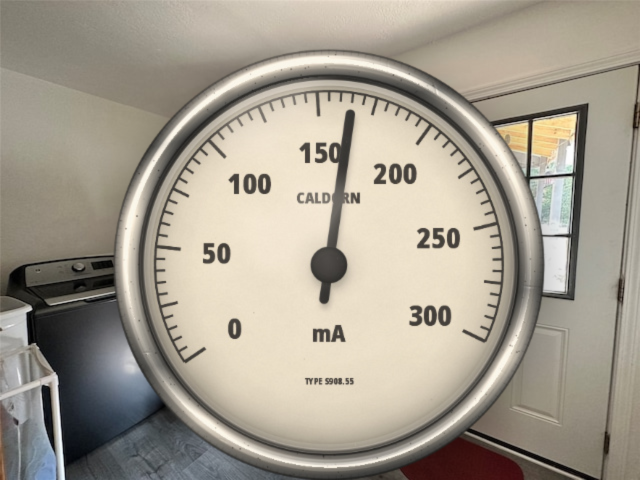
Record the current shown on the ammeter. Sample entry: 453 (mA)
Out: 165 (mA)
